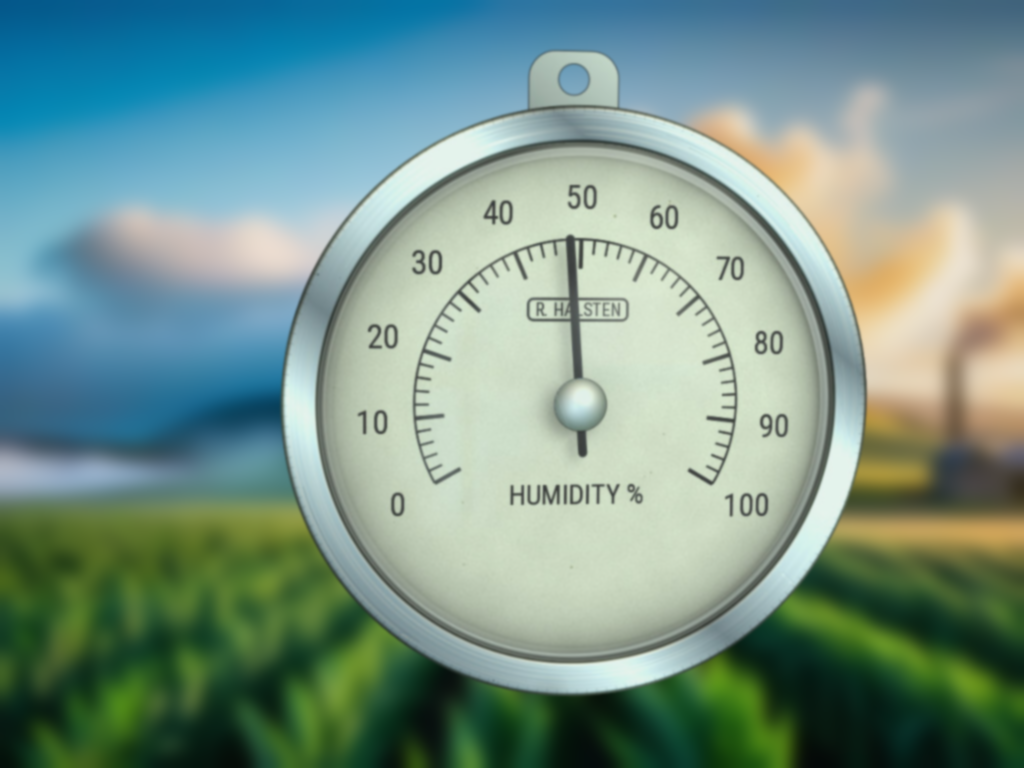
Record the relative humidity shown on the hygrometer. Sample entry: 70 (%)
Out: 48 (%)
